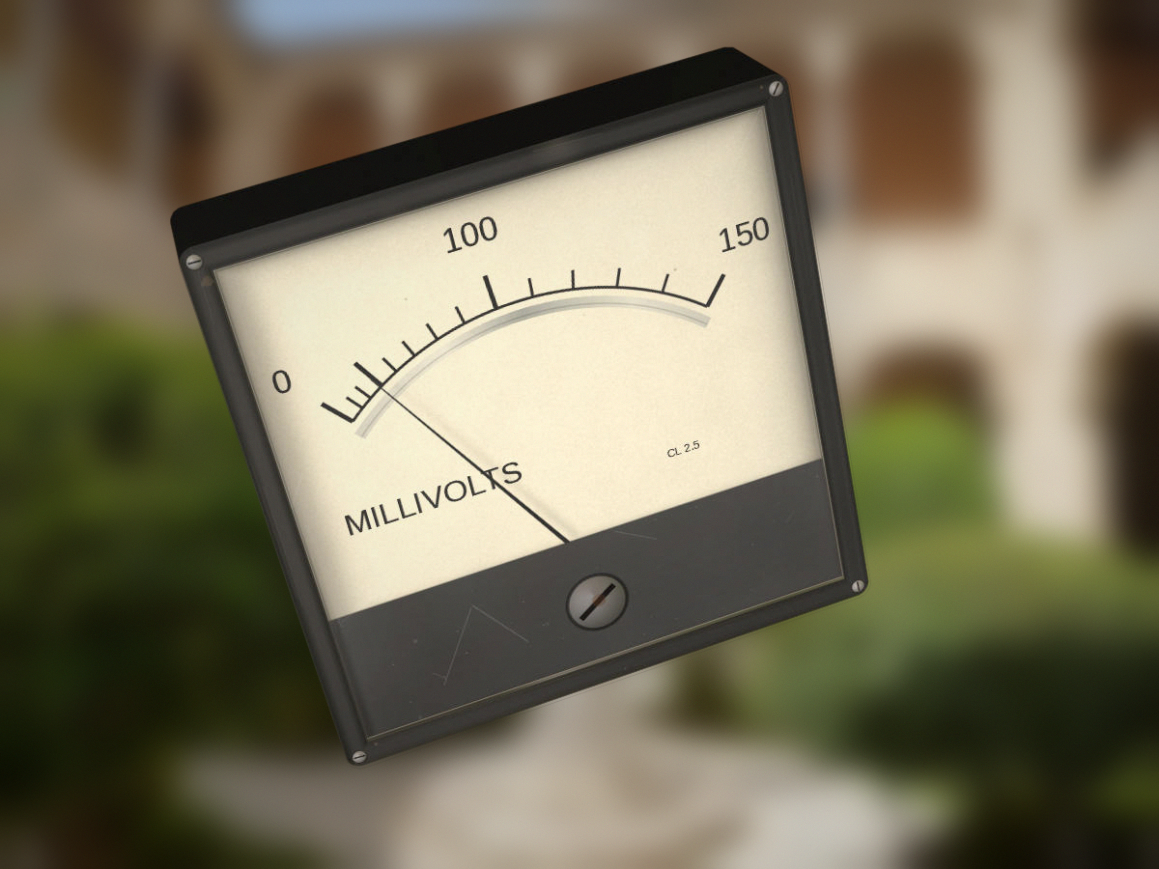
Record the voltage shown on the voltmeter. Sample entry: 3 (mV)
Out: 50 (mV)
